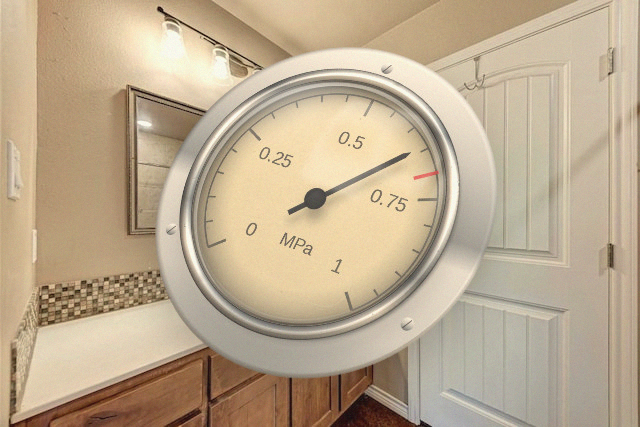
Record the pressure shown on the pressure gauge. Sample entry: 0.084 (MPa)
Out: 0.65 (MPa)
